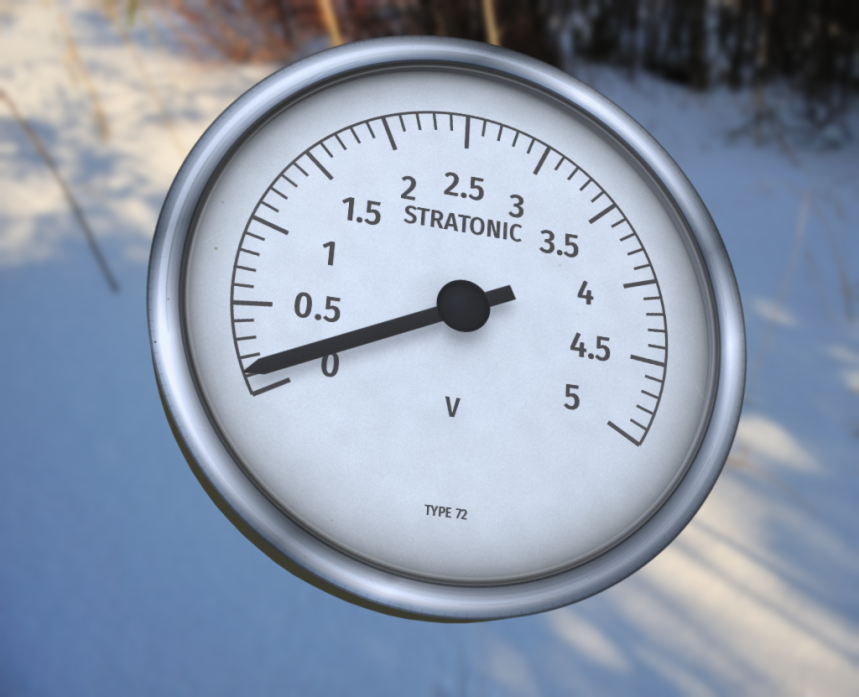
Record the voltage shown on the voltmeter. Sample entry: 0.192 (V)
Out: 0.1 (V)
